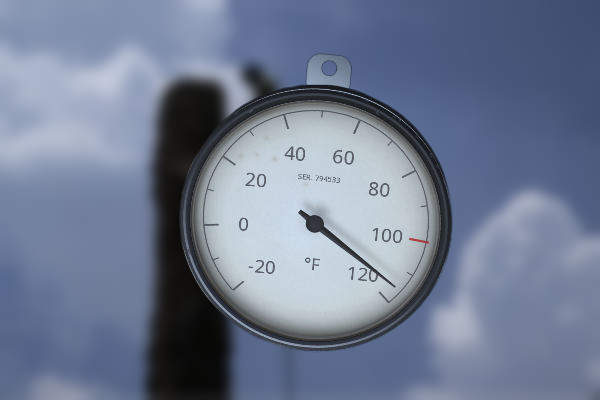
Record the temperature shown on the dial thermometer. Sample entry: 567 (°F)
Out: 115 (°F)
